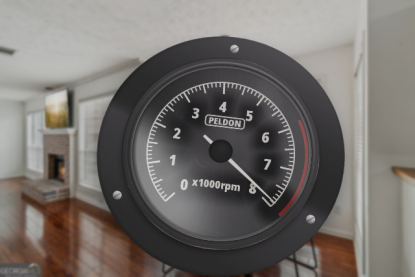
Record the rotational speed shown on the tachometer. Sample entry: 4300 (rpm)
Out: 7900 (rpm)
